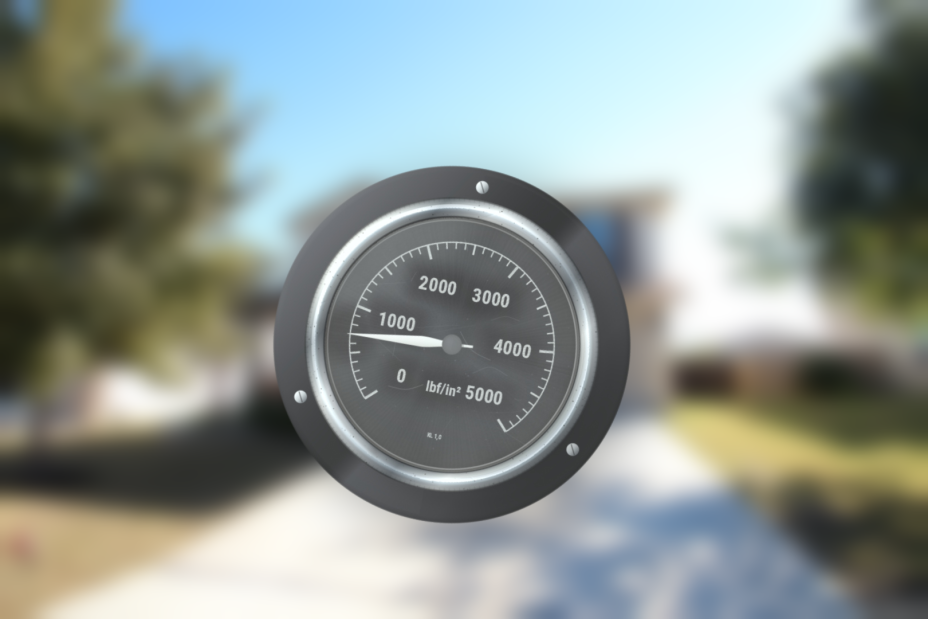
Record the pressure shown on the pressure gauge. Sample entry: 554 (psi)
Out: 700 (psi)
